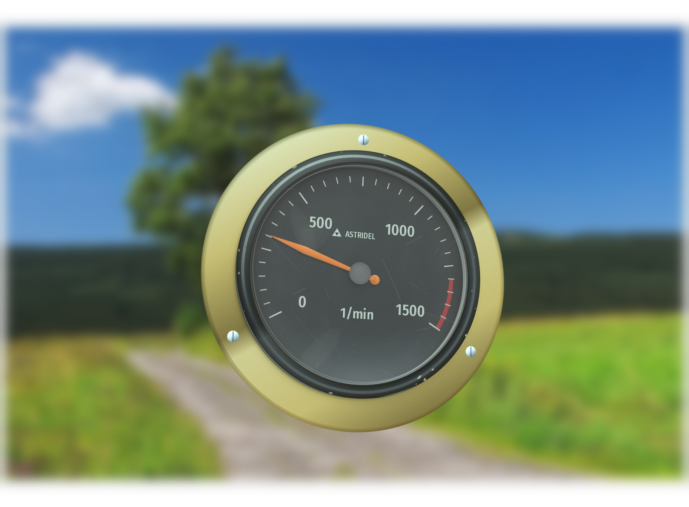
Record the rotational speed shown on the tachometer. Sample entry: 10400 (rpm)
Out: 300 (rpm)
